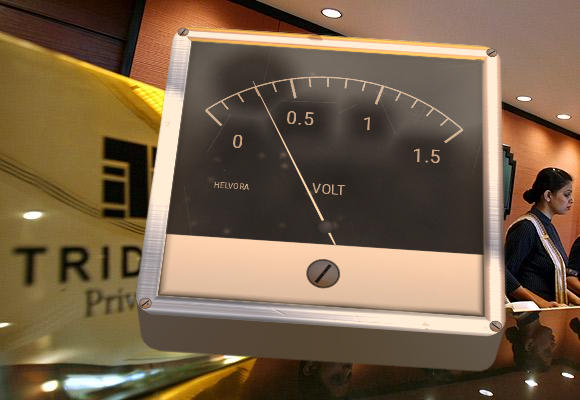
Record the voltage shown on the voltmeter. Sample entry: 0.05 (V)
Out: 0.3 (V)
